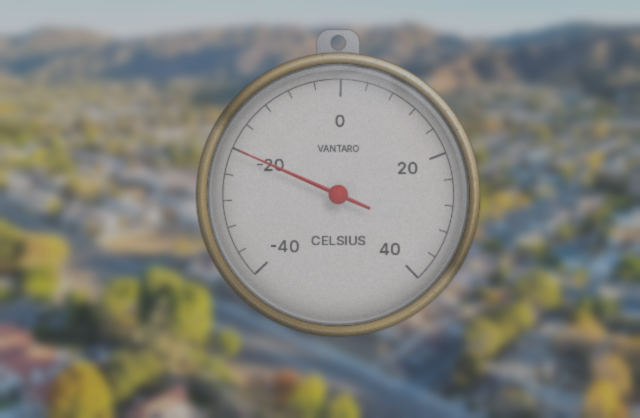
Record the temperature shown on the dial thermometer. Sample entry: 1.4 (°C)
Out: -20 (°C)
